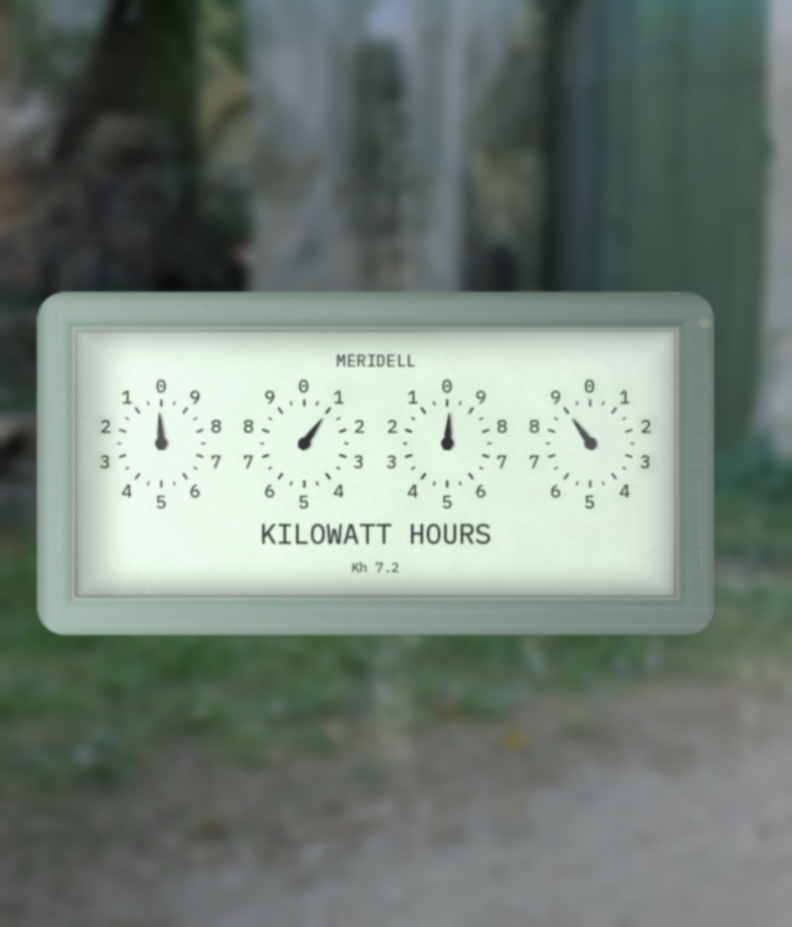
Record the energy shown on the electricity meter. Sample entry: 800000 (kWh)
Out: 99 (kWh)
